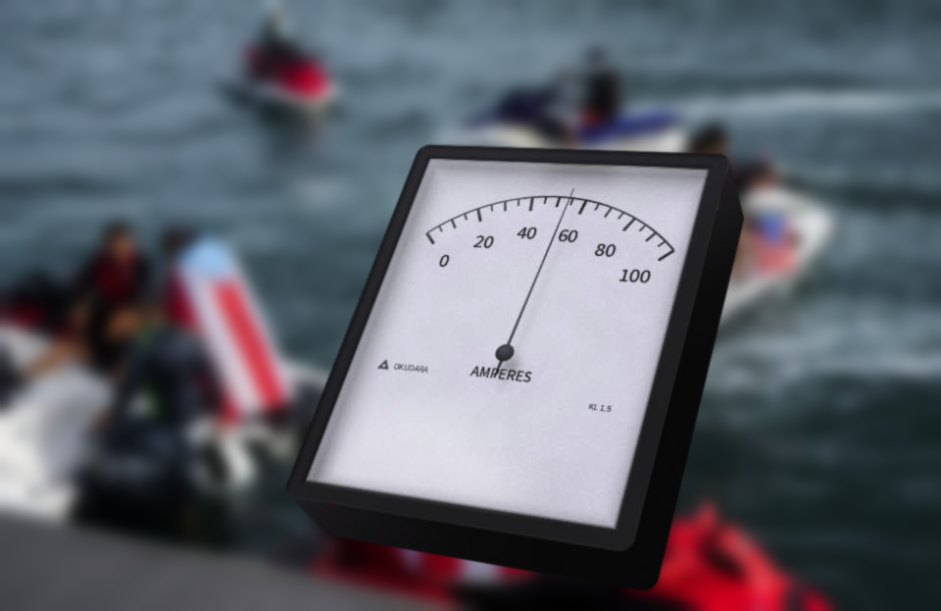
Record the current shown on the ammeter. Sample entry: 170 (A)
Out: 55 (A)
